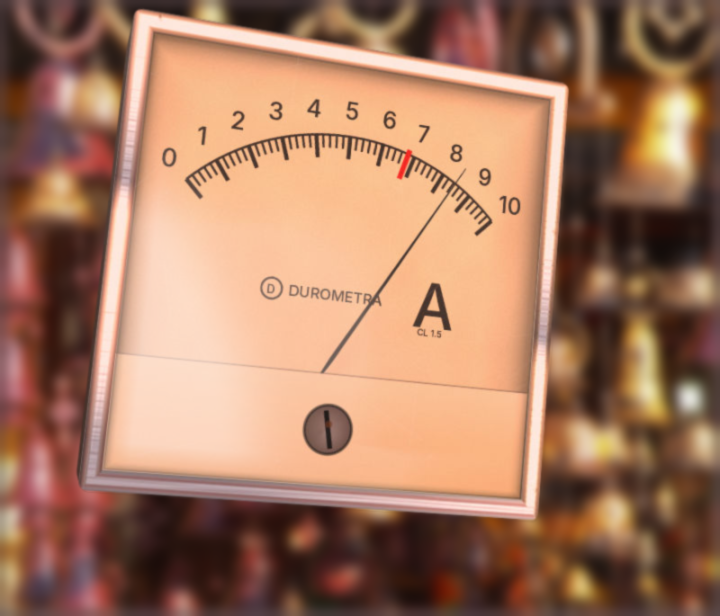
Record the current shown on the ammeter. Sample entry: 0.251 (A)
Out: 8.4 (A)
